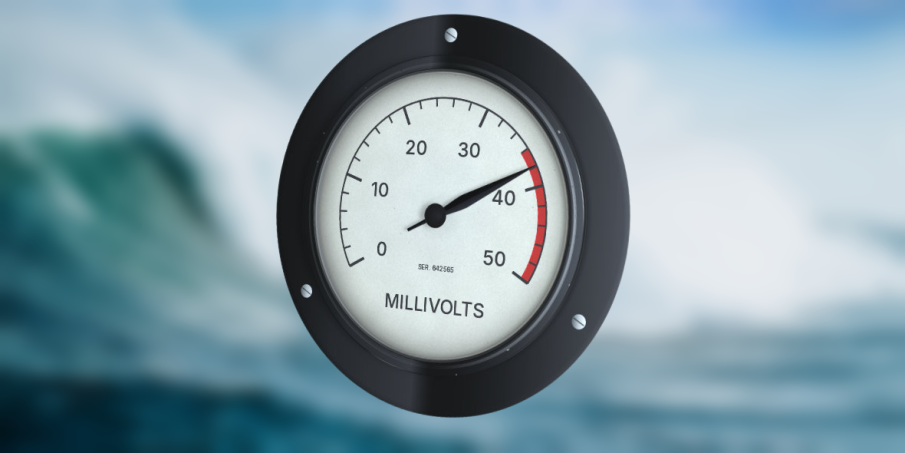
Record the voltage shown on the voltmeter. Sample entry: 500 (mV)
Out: 38 (mV)
